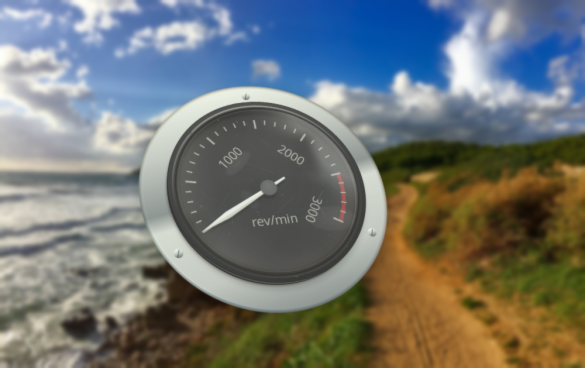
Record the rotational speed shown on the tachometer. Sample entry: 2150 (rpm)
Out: 0 (rpm)
